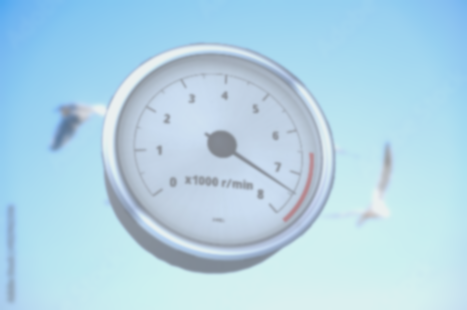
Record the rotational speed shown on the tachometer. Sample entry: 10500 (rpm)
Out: 7500 (rpm)
